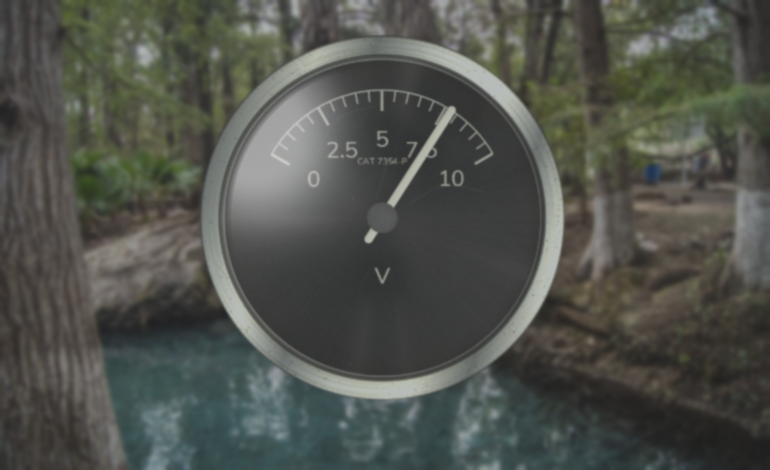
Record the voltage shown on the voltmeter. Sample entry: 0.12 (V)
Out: 7.75 (V)
